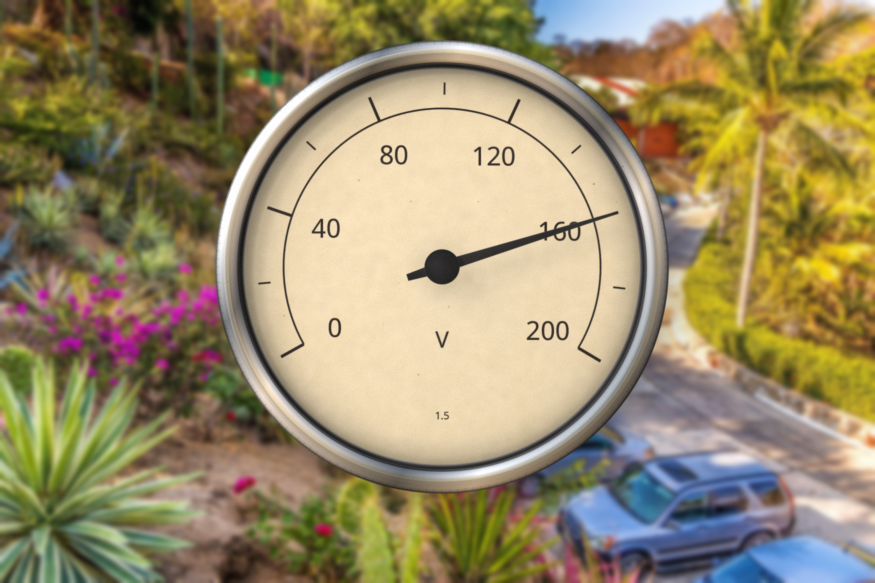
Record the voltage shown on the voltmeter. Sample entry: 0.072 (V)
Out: 160 (V)
